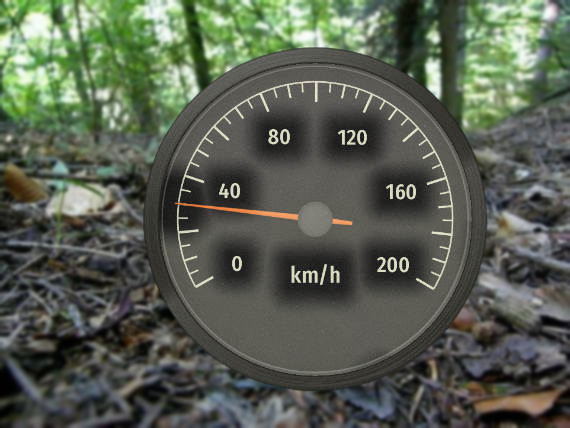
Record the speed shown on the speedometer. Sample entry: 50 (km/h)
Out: 30 (km/h)
